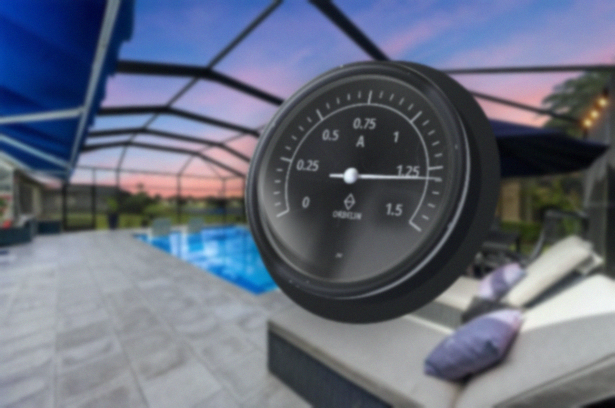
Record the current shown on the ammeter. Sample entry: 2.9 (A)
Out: 1.3 (A)
